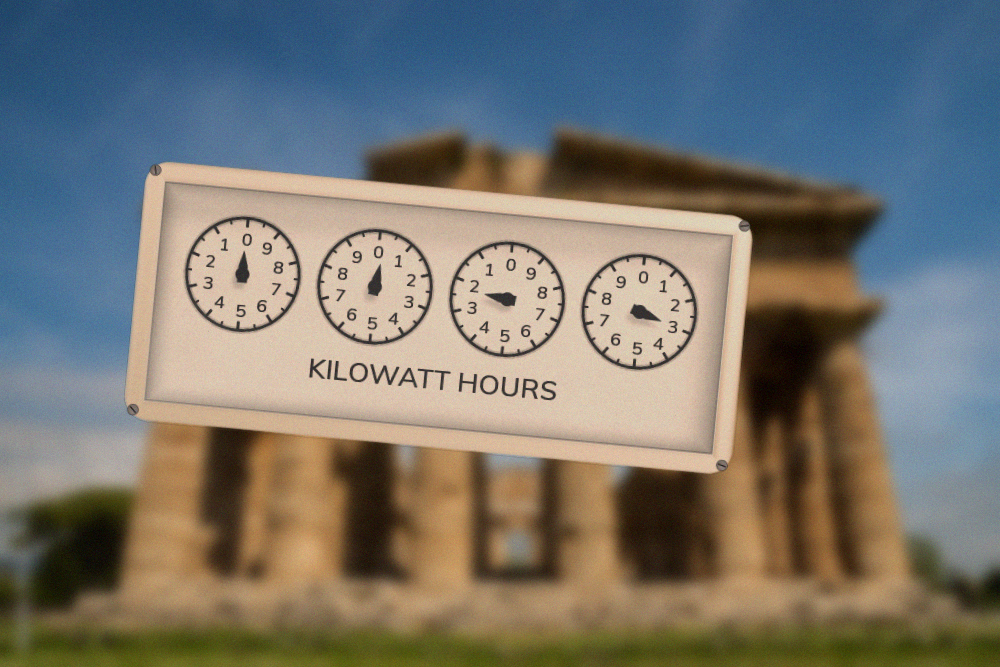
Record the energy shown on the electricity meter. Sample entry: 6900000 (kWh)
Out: 23 (kWh)
